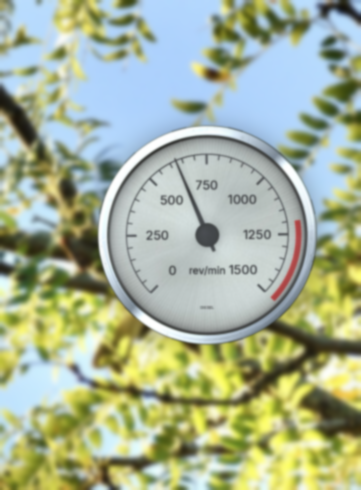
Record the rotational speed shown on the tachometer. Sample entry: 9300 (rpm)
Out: 625 (rpm)
